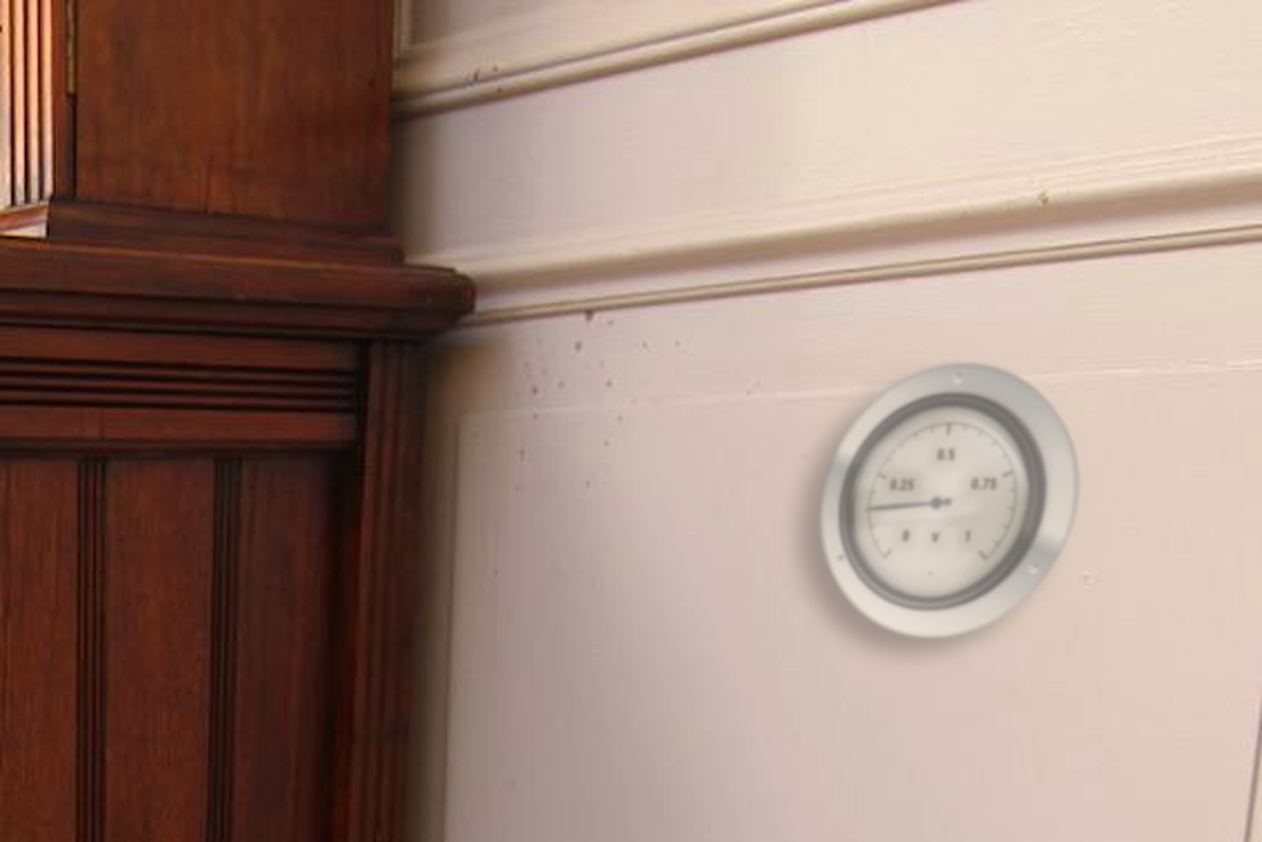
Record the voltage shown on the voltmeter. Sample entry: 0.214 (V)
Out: 0.15 (V)
